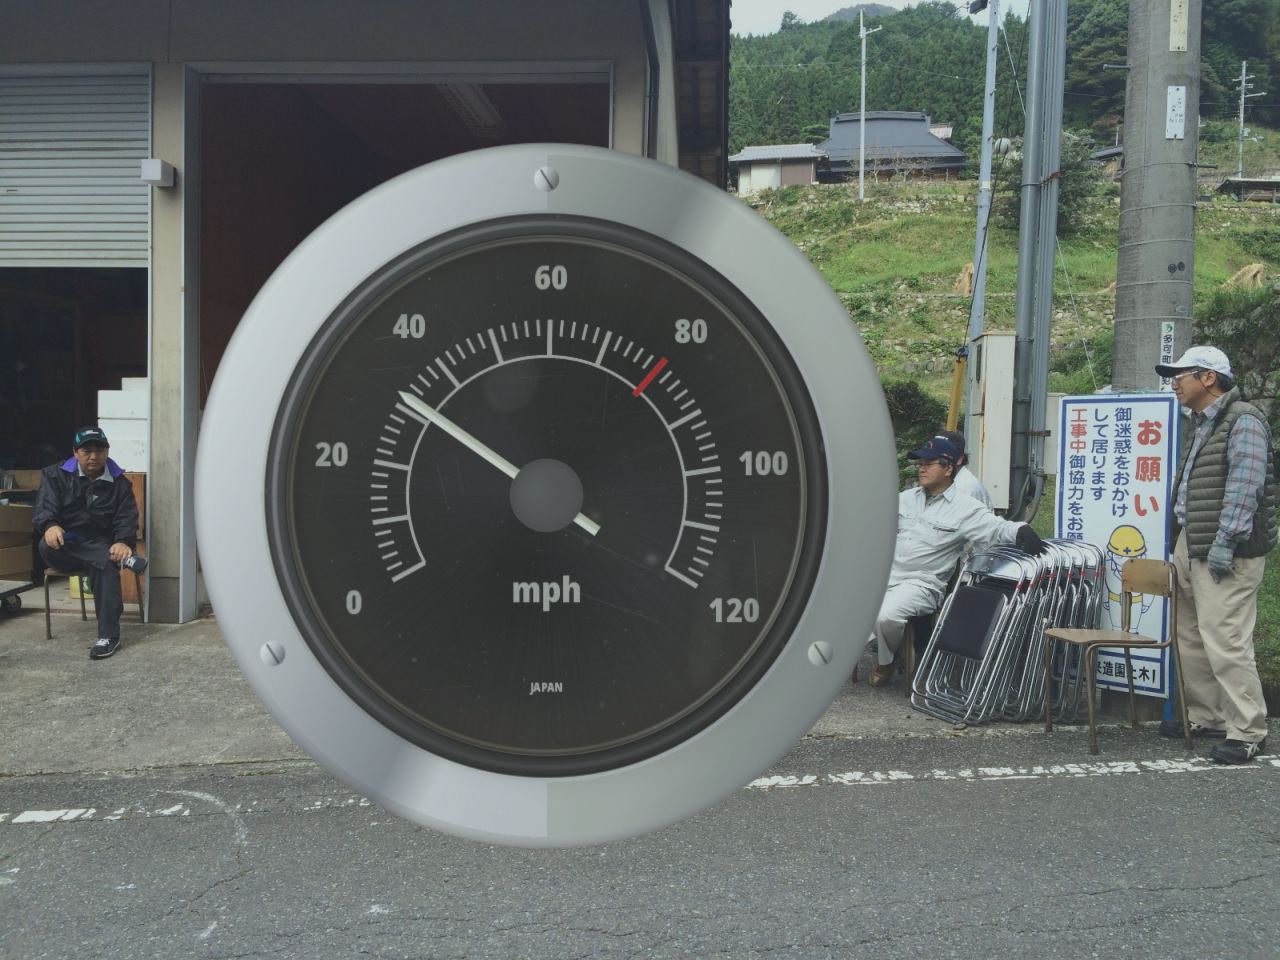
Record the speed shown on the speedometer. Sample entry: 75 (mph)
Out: 32 (mph)
